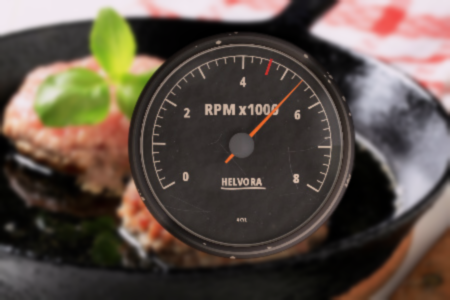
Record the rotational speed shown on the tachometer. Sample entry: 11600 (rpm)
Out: 5400 (rpm)
